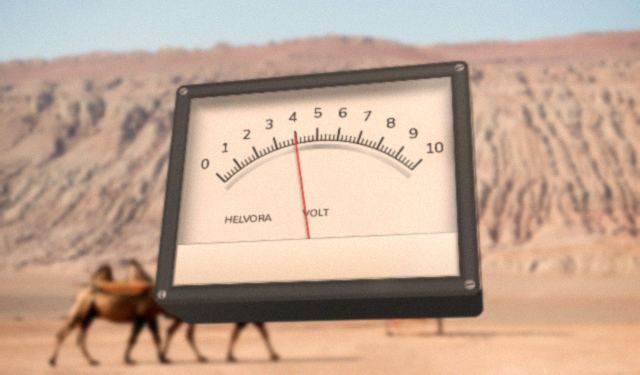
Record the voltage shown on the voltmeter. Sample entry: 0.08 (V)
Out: 4 (V)
